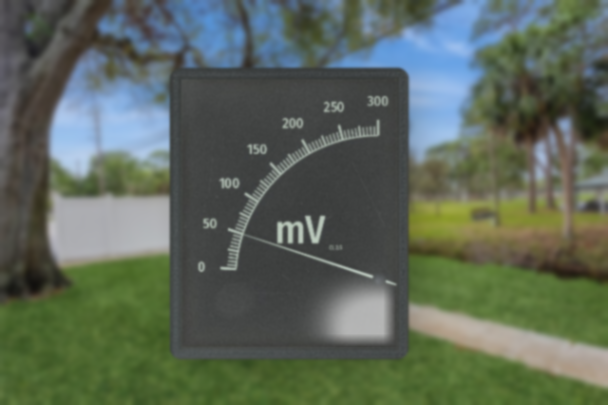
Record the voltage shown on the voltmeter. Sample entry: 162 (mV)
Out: 50 (mV)
